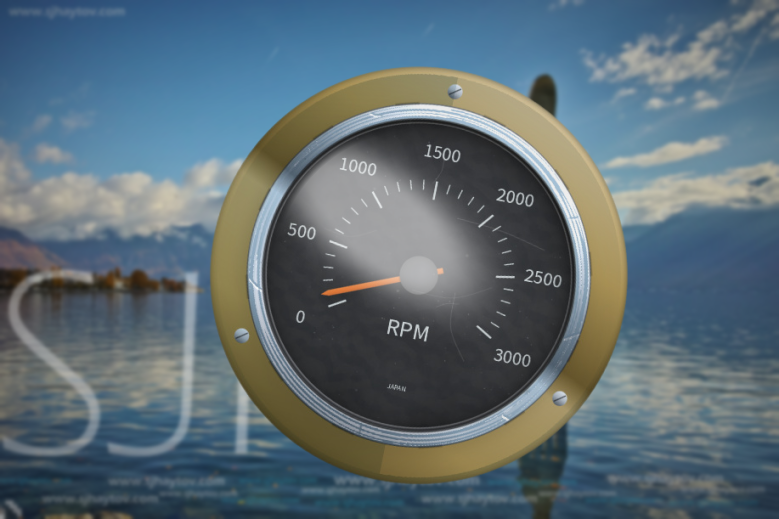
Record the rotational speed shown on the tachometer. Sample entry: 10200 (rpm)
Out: 100 (rpm)
